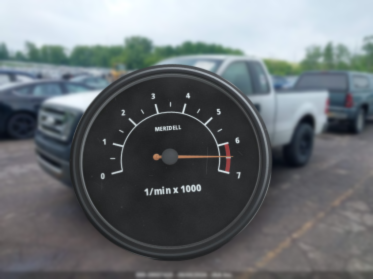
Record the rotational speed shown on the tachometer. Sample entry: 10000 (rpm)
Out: 6500 (rpm)
